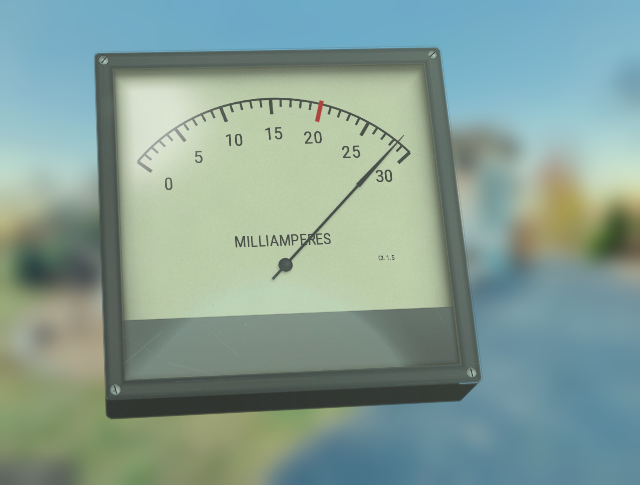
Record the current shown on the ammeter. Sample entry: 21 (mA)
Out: 28.5 (mA)
